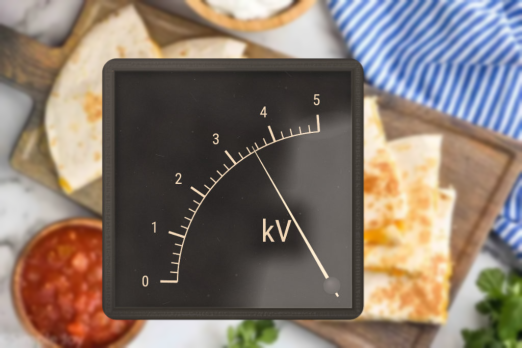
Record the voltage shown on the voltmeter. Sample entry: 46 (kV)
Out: 3.5 (kV)
